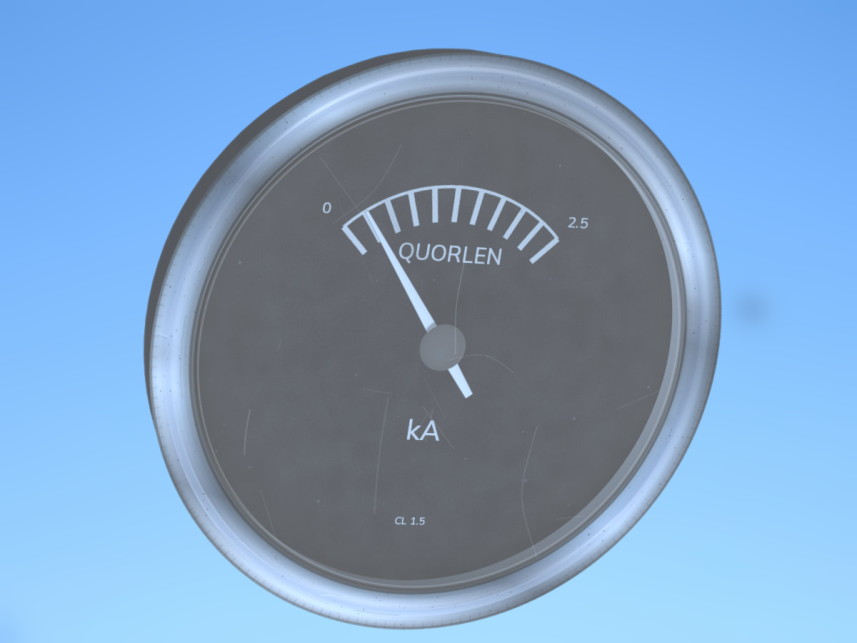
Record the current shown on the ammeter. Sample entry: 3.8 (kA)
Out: 0.25 (kA)
